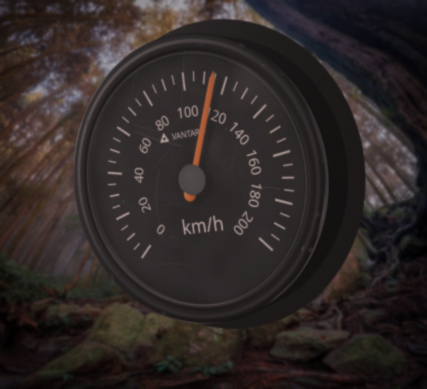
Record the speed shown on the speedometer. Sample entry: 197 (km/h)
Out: 115 (km/h)
